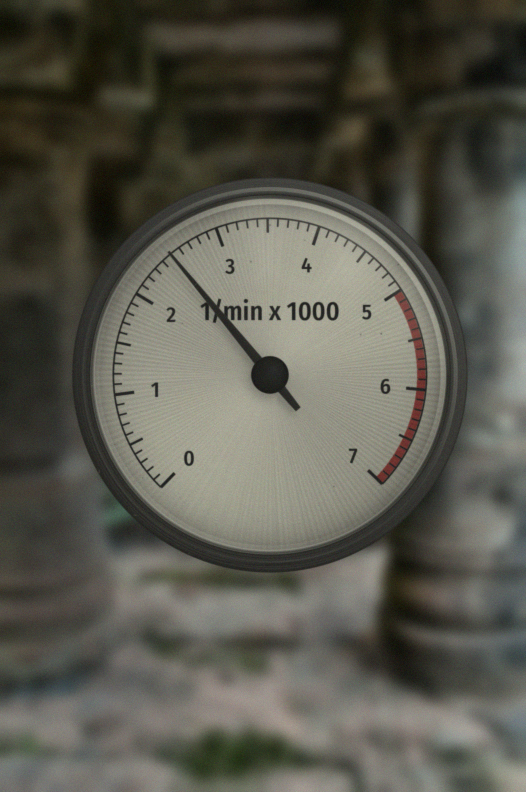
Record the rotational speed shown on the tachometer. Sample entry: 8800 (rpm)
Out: 2500 (rpm)
